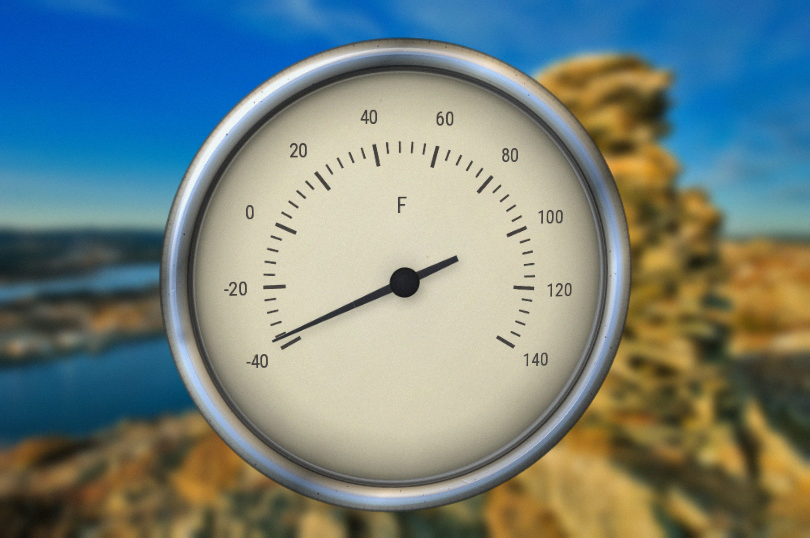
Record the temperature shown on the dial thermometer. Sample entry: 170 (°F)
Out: -36 (°F)
